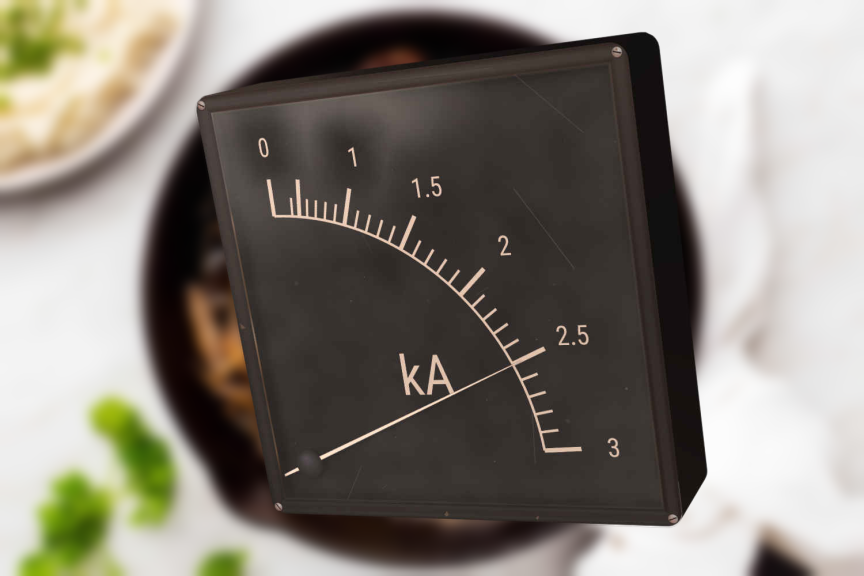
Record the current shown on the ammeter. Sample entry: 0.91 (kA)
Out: 2.5 (kA)
